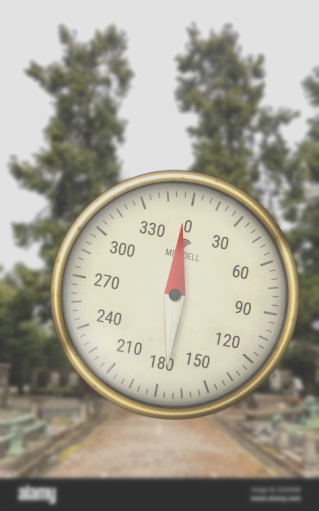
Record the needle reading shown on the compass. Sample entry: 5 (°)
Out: 355 (°)
